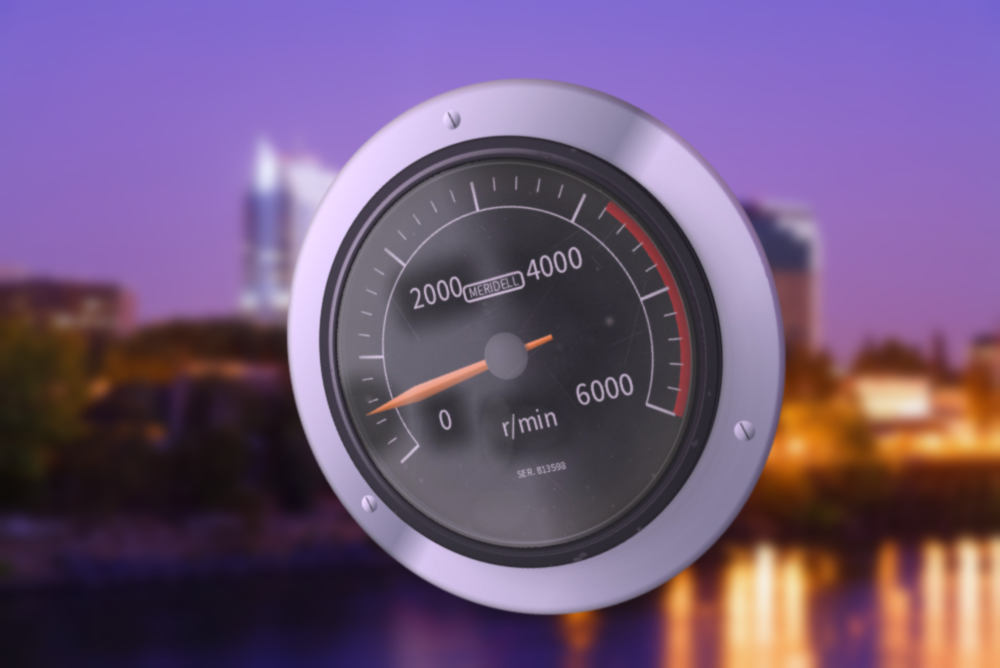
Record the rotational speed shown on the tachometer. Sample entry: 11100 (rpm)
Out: 500 (rpm)
